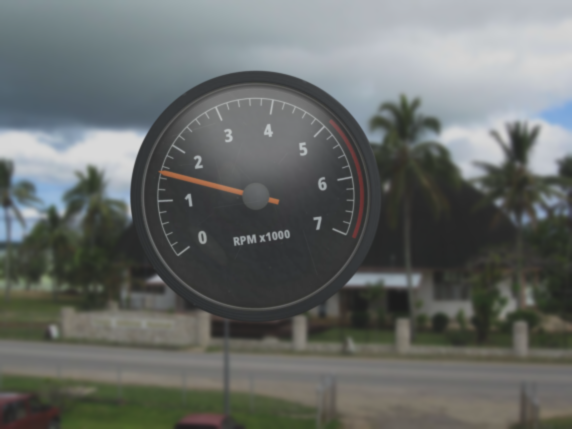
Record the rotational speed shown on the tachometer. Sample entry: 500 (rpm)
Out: 1500 (rpm)
